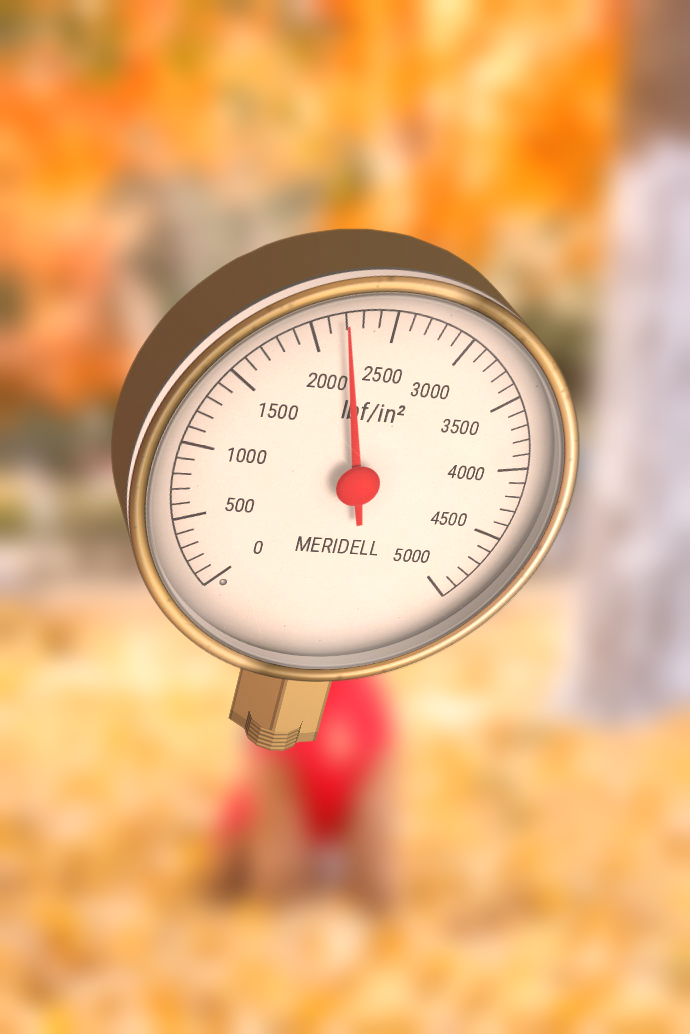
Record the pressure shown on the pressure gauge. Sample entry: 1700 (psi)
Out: 2200 (psi)
